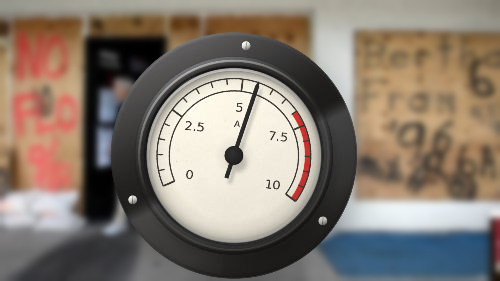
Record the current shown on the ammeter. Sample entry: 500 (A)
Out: 5.5 (A)
